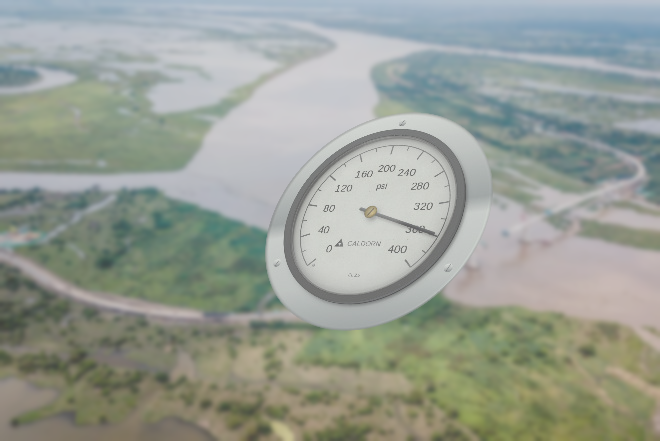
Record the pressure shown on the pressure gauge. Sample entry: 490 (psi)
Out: 360 (psi)
